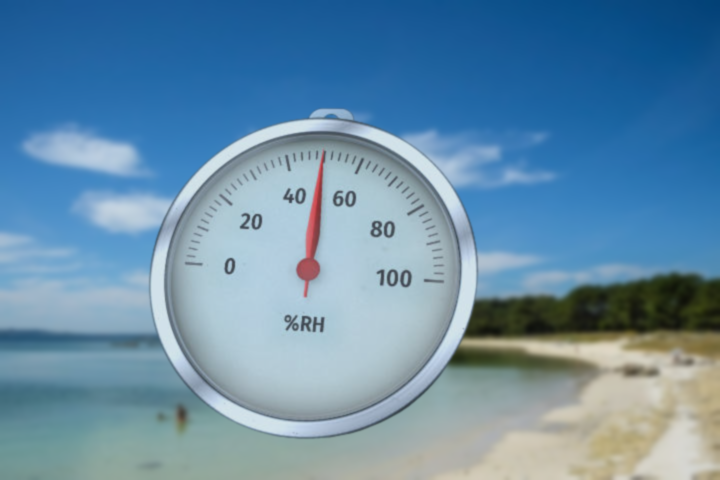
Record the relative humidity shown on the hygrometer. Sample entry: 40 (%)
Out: 50 (%)
